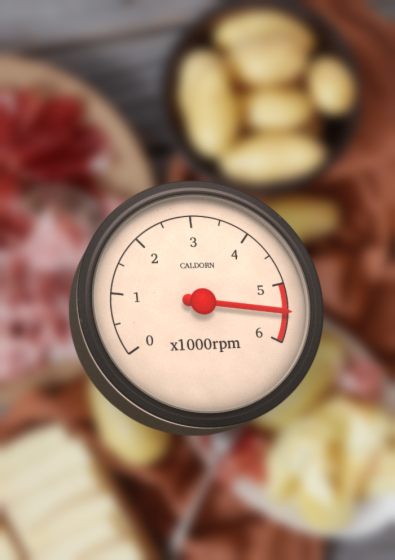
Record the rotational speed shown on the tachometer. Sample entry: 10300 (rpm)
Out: 5500 (rpm)
